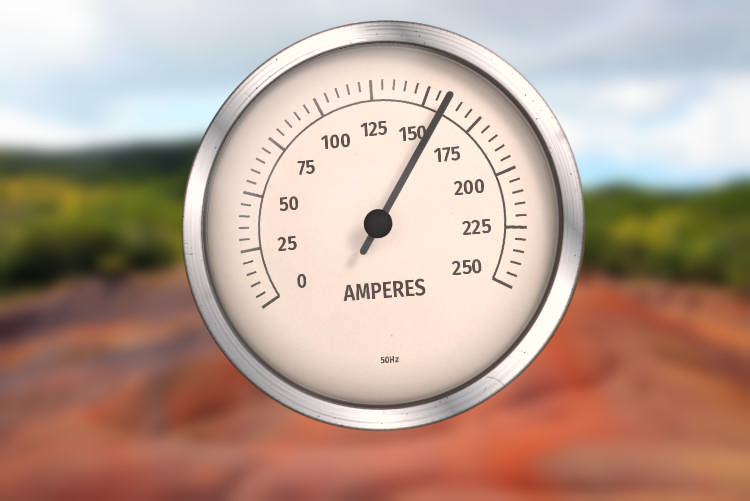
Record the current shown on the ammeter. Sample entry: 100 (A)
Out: 160 (A)
